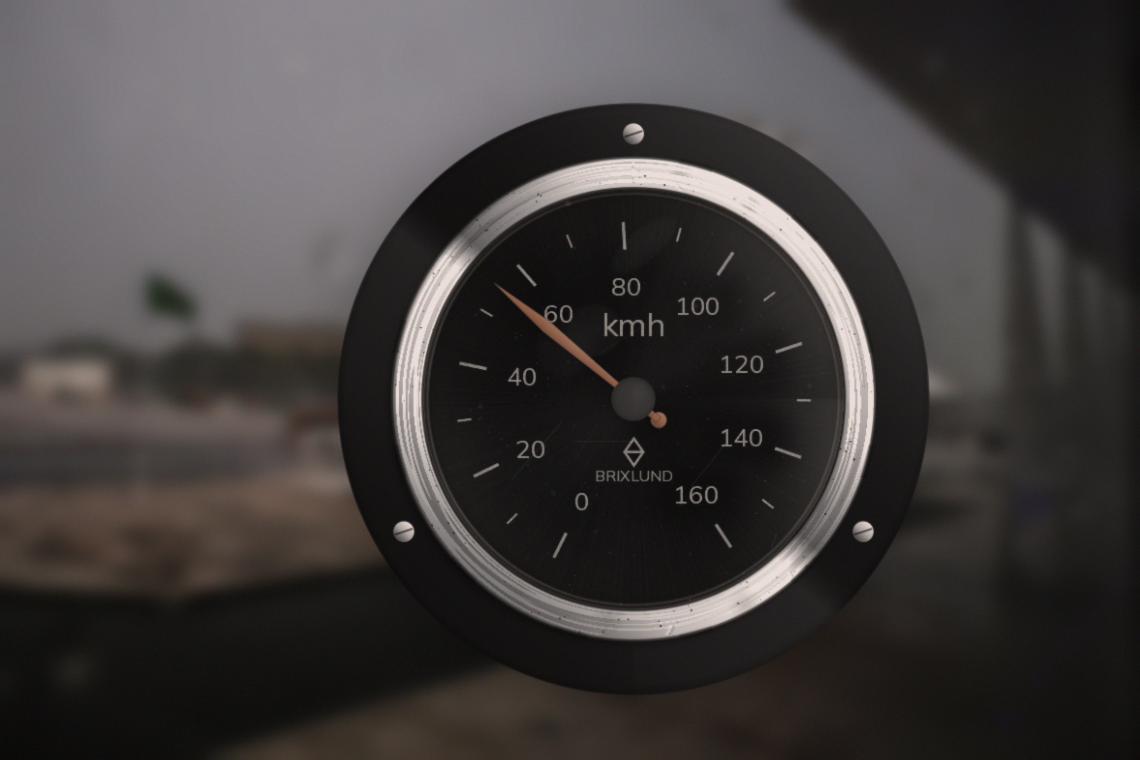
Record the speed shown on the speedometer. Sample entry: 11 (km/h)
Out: 55 (km/h)
